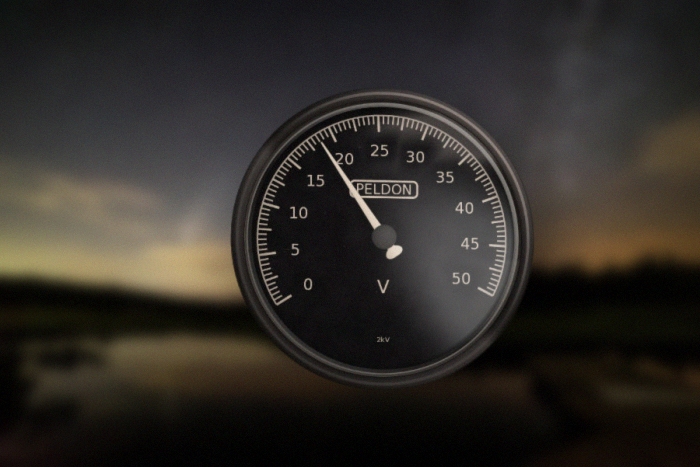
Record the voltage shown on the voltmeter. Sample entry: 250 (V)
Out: 18.5 (V)
